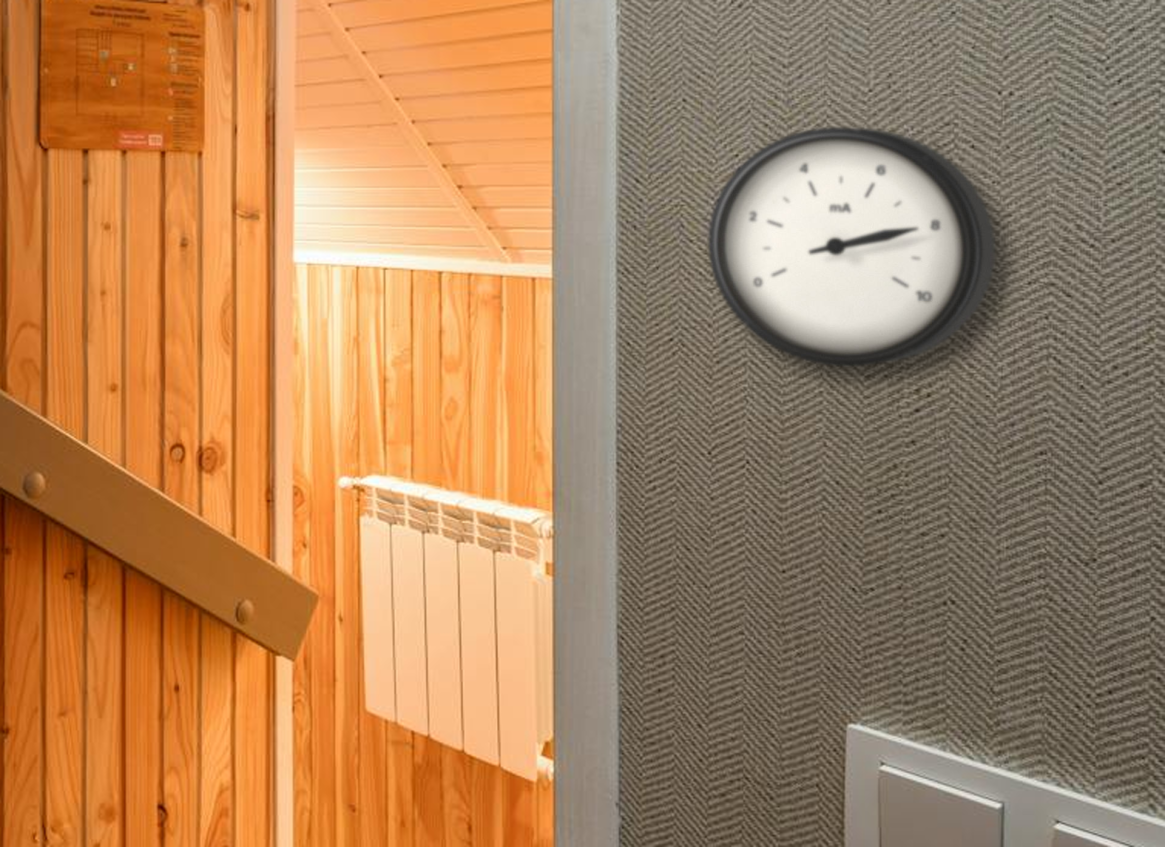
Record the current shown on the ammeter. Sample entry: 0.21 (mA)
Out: 8 (mA)
